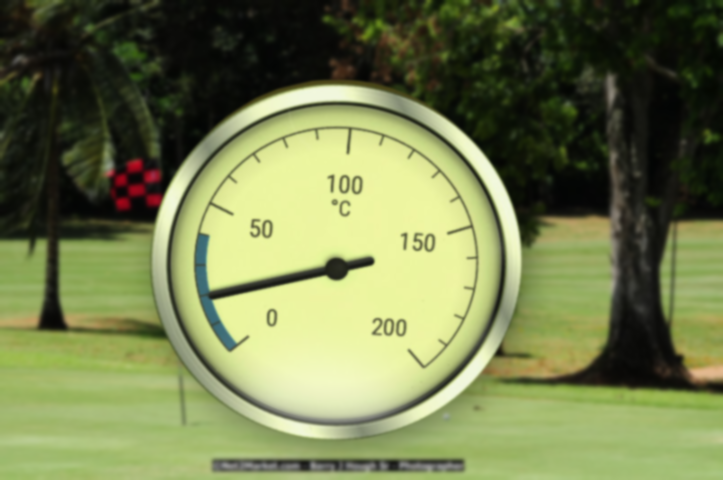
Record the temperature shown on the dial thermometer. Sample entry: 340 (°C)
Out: 20 (°C)
